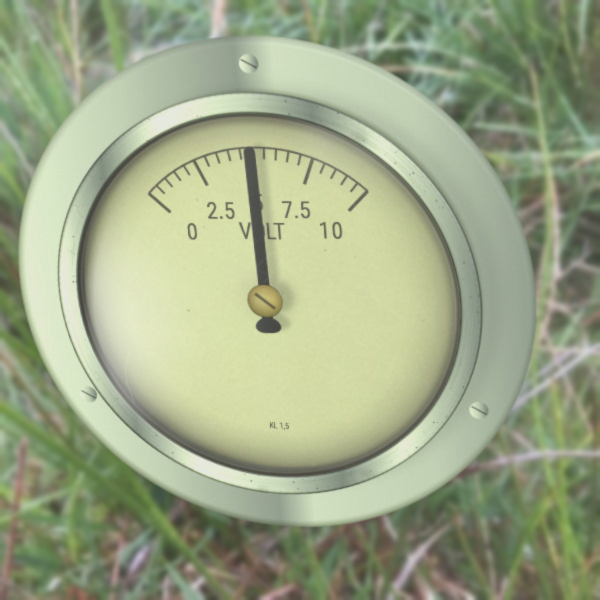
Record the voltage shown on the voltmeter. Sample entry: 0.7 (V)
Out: 5 (V)
